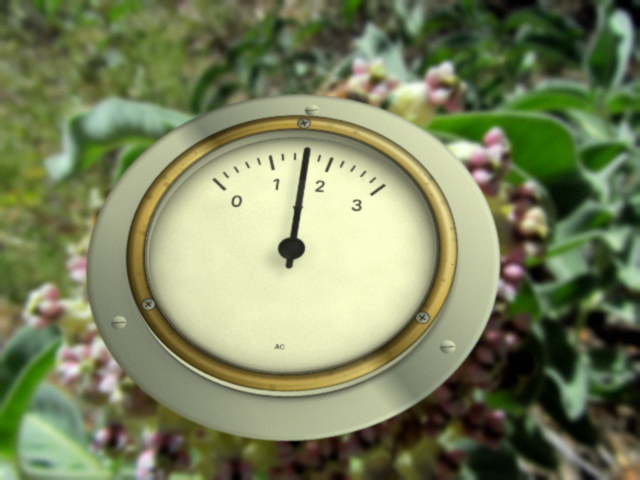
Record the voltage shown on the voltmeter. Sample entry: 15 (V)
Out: 1.6 (V)
